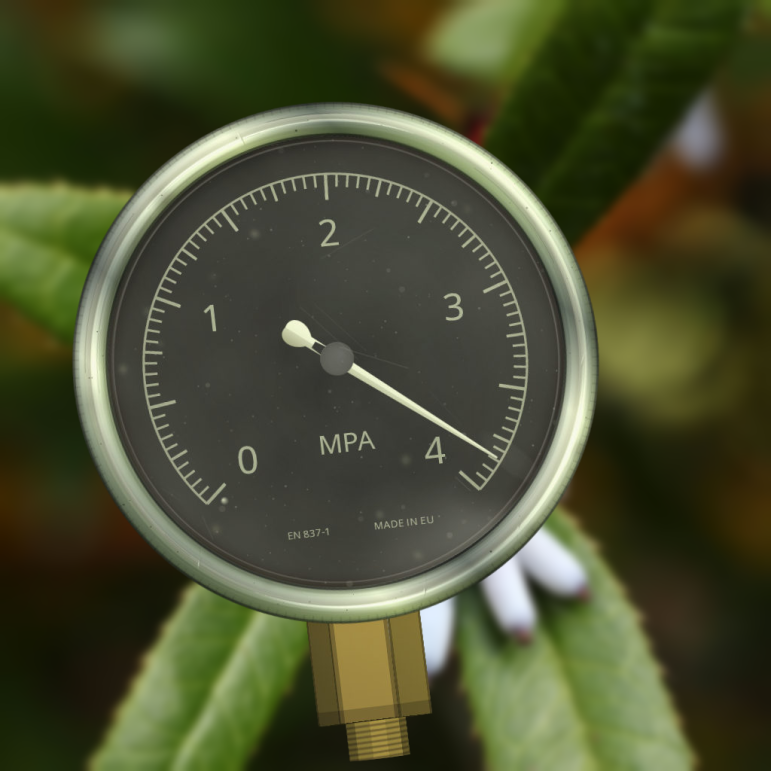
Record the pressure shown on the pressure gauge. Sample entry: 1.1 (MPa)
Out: 3.85 (MPa)
